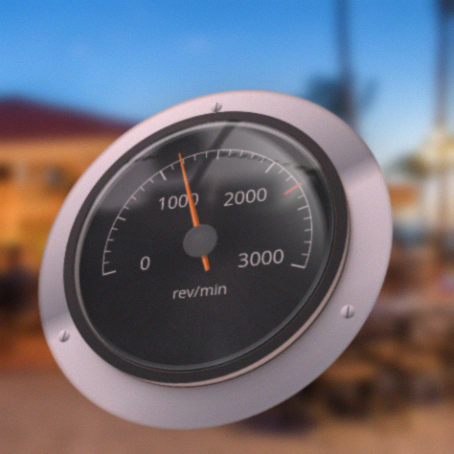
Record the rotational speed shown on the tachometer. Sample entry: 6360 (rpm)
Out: 1200 (rpm)
